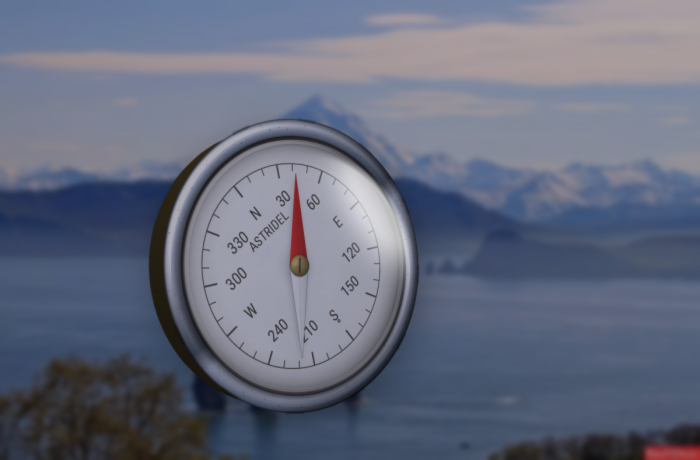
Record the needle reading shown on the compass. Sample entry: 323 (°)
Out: 40 (°)
